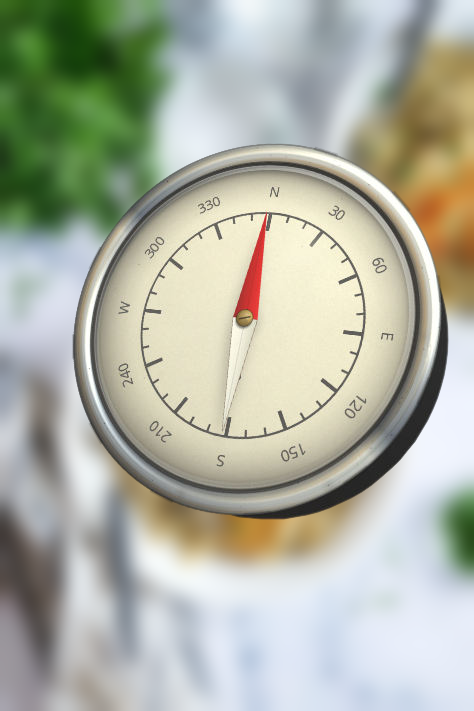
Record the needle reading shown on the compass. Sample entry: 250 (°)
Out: 0 (°)
